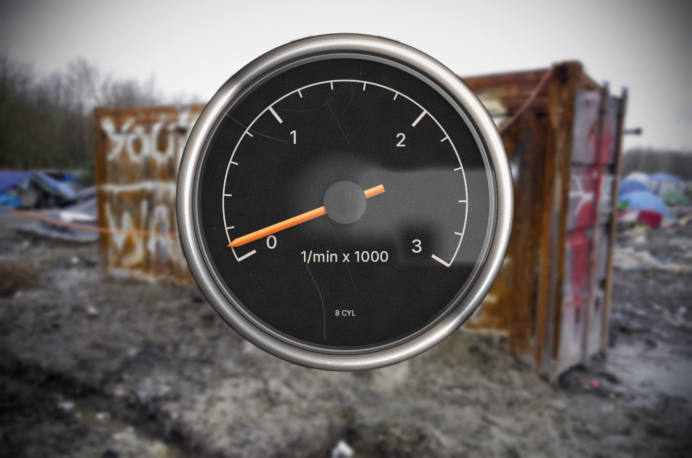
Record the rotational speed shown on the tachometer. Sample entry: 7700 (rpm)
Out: 100 (rpm)
